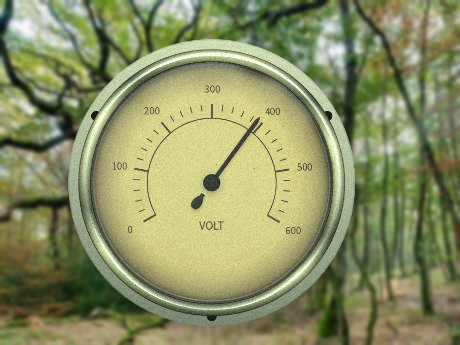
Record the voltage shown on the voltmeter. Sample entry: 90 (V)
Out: 390 (V)
